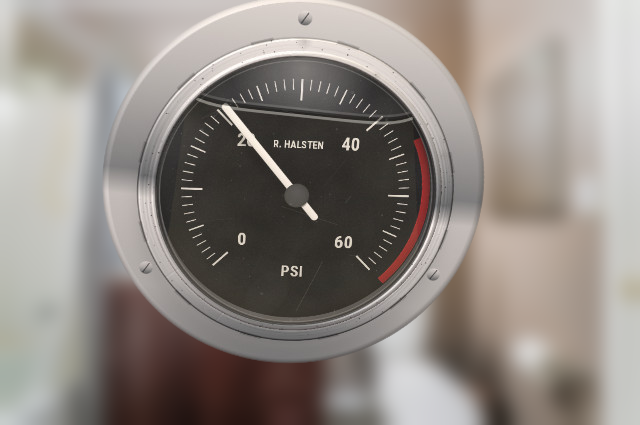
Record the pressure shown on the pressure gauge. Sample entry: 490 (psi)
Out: 21 (psi)
